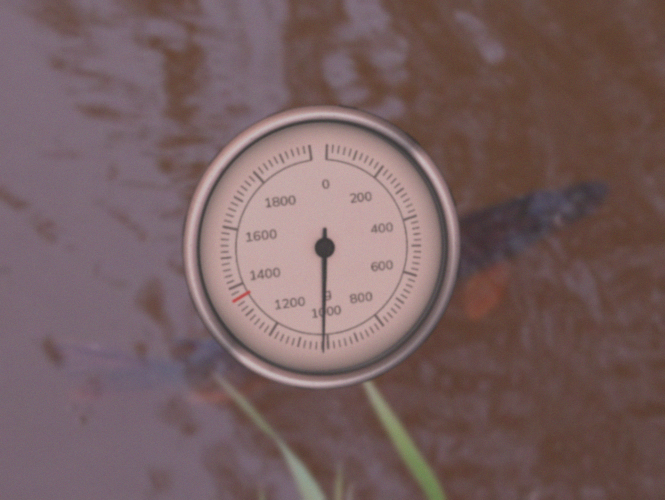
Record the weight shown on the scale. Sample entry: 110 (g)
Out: 1020 (g)
